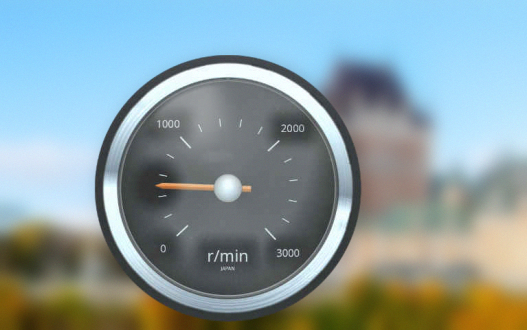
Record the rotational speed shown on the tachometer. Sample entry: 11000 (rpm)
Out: 500 (rpm)
